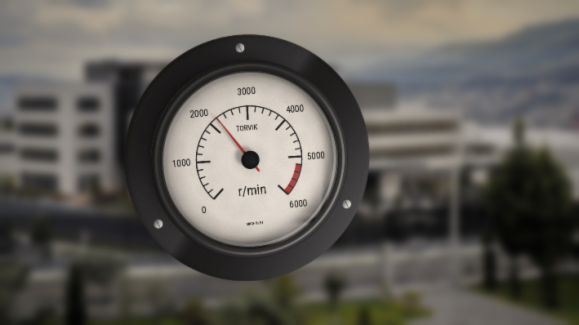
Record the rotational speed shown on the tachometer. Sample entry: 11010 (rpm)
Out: 2200 (rpm)
